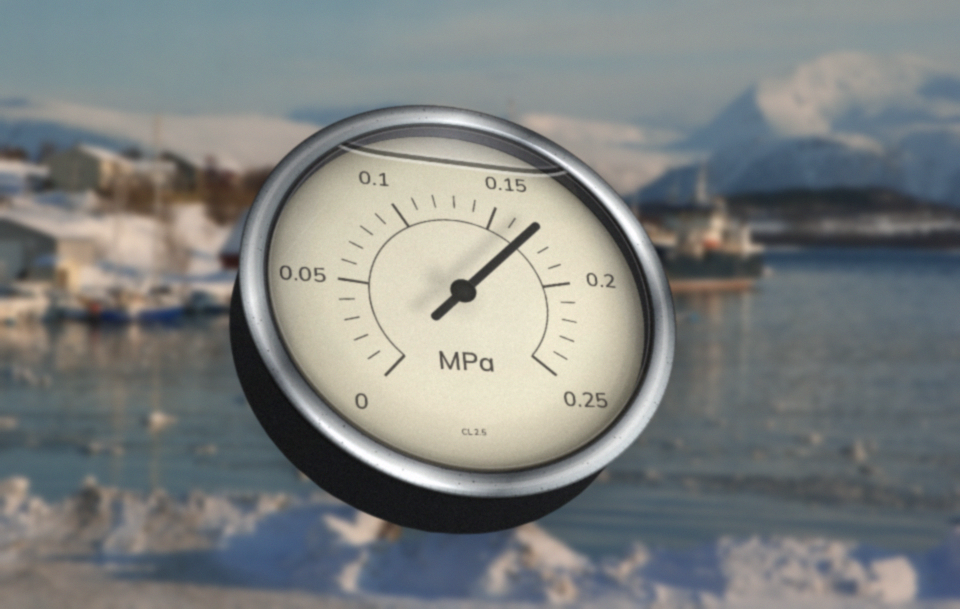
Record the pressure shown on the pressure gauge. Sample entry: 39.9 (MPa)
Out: 0.17 (MPa)
